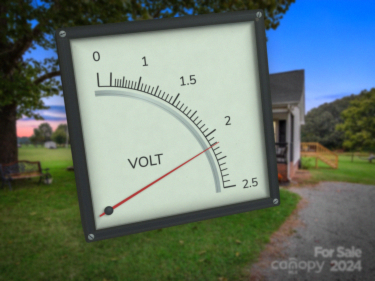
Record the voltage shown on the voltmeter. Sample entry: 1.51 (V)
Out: 2.1 (V)
